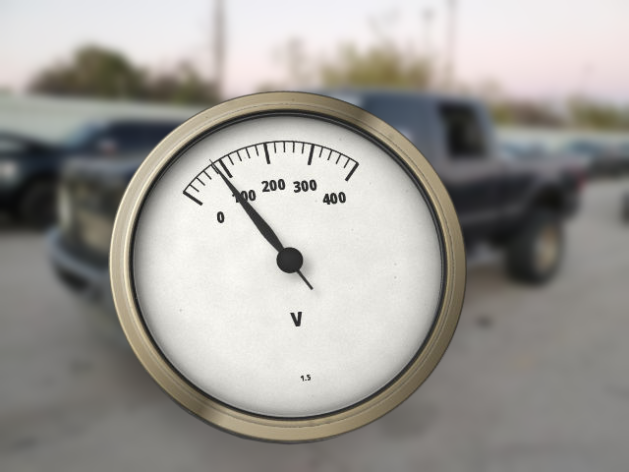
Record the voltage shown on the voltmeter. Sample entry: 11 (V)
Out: 80 (V)
